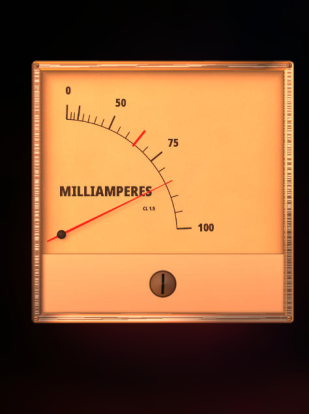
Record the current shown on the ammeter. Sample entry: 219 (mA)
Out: 85 (mA)
